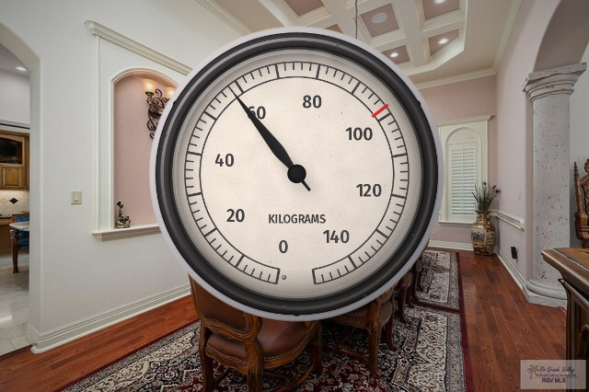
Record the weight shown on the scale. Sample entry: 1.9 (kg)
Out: 58 (kg)
